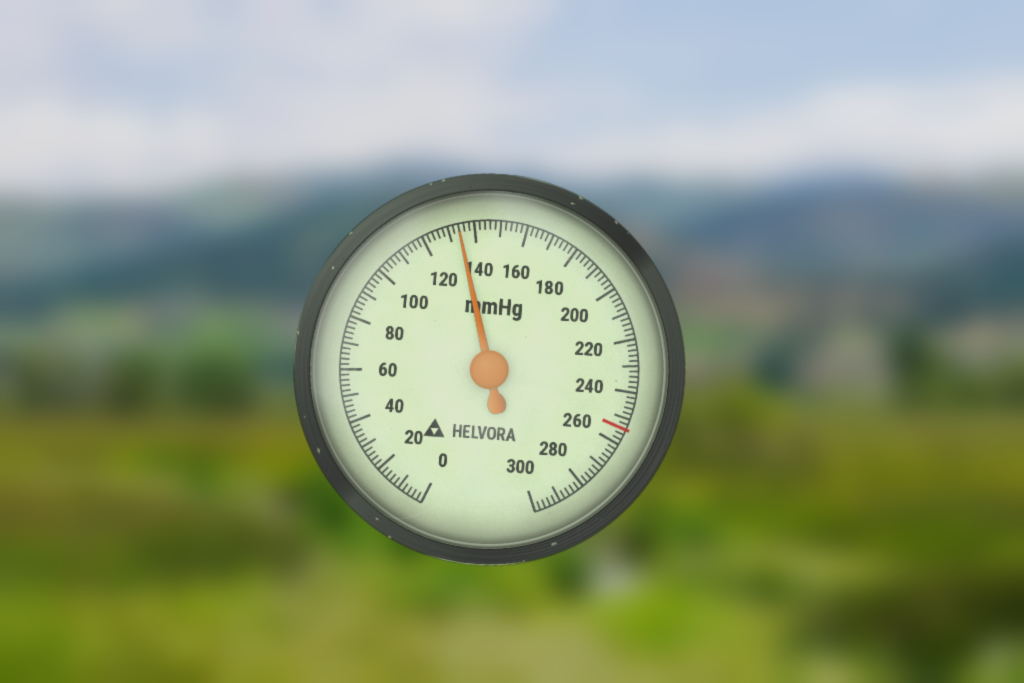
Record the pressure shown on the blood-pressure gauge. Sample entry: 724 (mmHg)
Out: 134 (mmHg)
